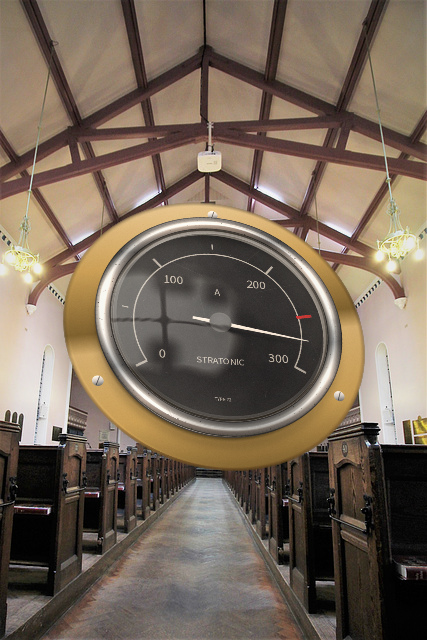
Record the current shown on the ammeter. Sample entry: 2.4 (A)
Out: 275 (A)
